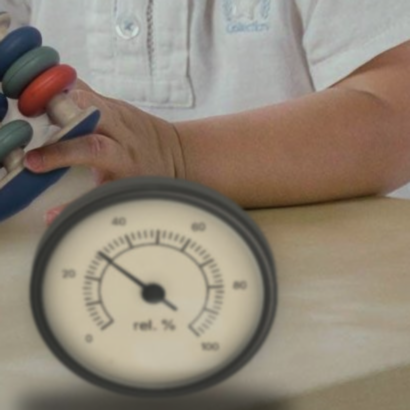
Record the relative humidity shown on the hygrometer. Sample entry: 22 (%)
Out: 30 (%)
